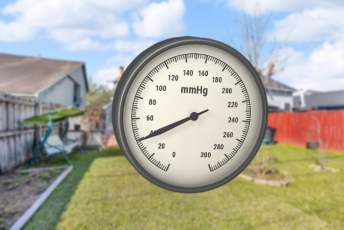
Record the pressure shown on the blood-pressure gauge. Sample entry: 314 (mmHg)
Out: 40 (mmHg)
